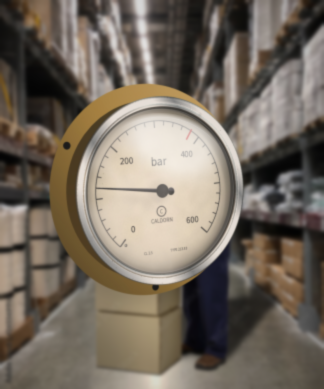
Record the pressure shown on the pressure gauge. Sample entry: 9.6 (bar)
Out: 120 (bar)
